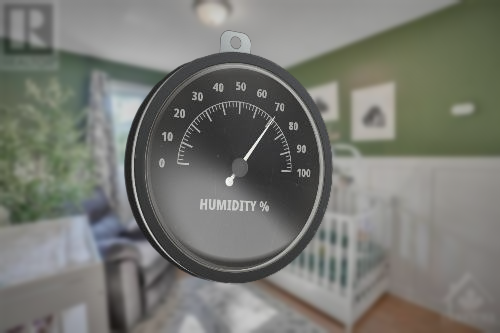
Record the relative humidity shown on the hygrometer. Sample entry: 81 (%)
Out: 70 (%)
